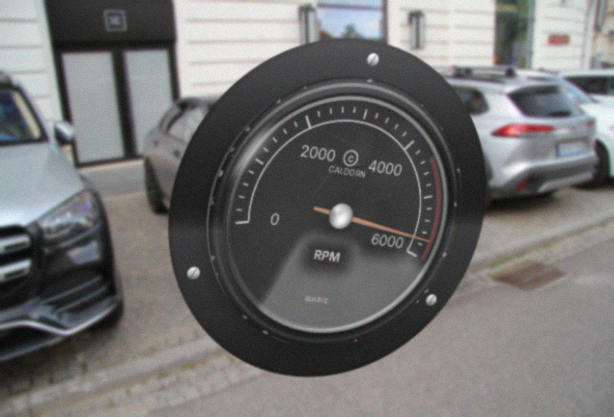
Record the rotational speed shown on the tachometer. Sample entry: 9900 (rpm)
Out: 5700 (rpm)
